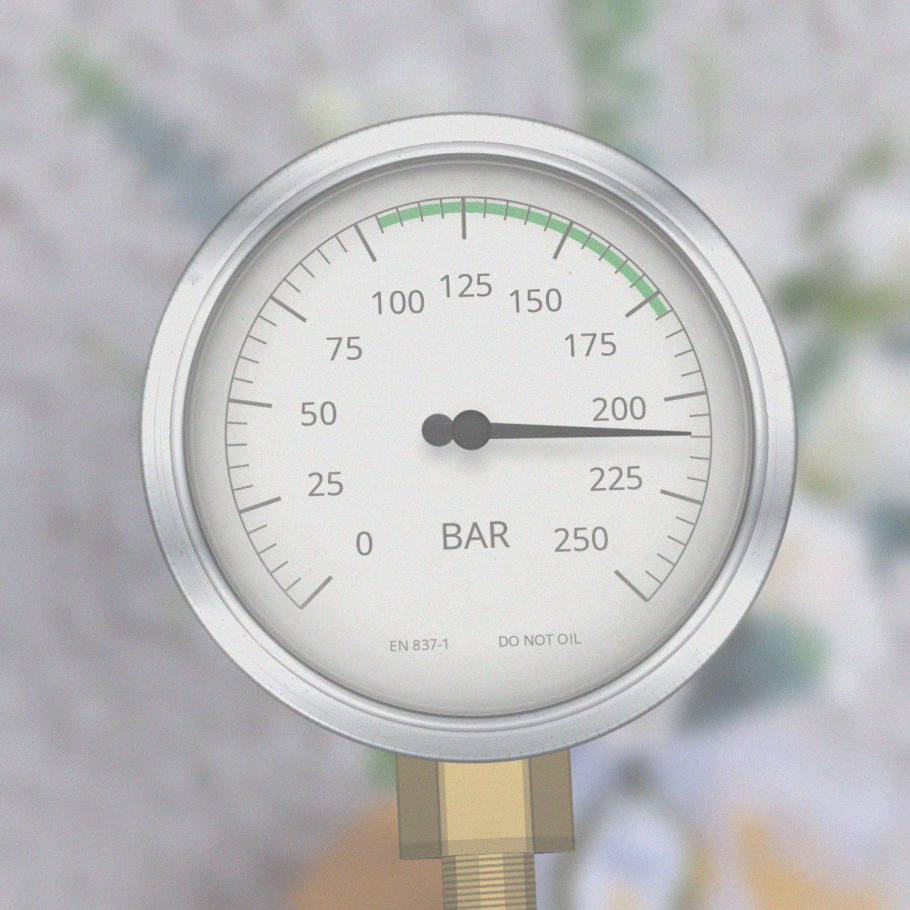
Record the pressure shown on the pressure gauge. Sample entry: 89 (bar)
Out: 210 (bar)
